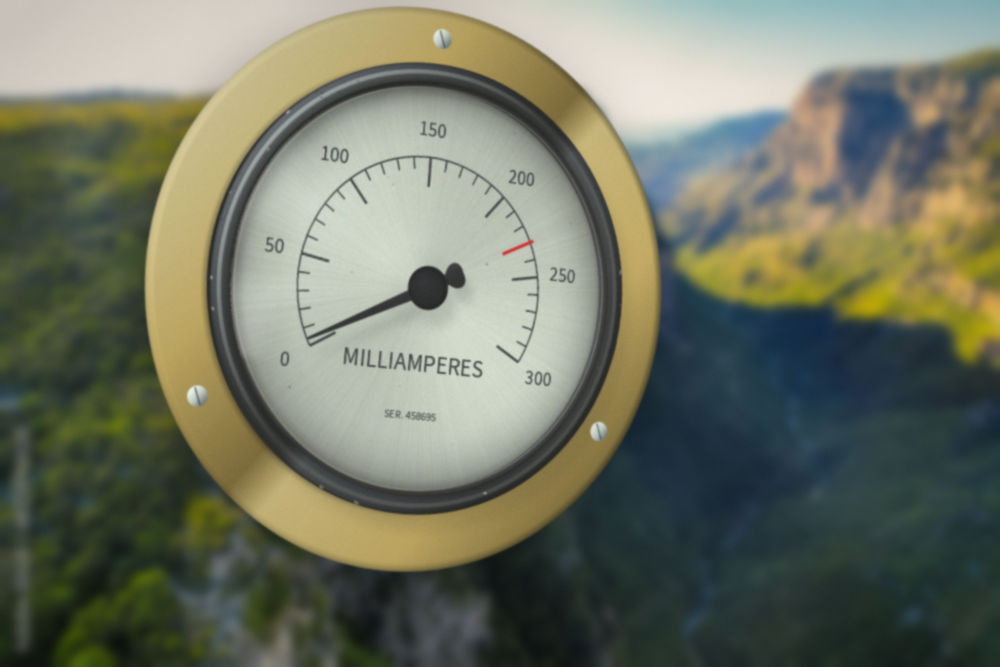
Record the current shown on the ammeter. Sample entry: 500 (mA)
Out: 5 (mA)
